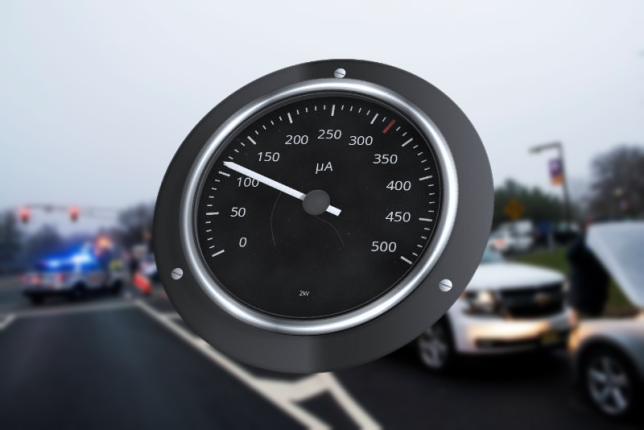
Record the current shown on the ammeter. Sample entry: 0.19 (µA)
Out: 110 (µA)
